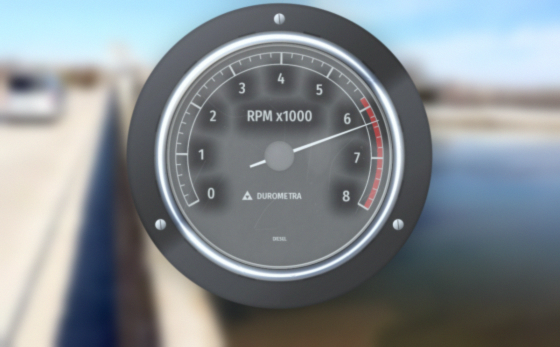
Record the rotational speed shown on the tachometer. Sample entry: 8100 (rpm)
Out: 6300 (rpm)
